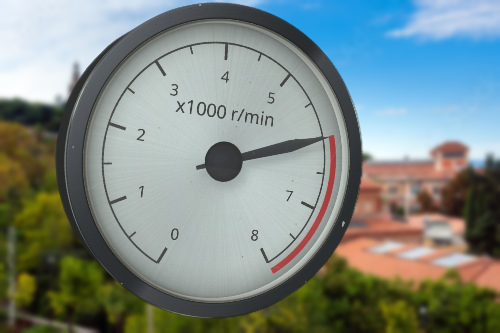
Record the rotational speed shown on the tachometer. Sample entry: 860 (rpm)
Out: 6000 (rpm)
